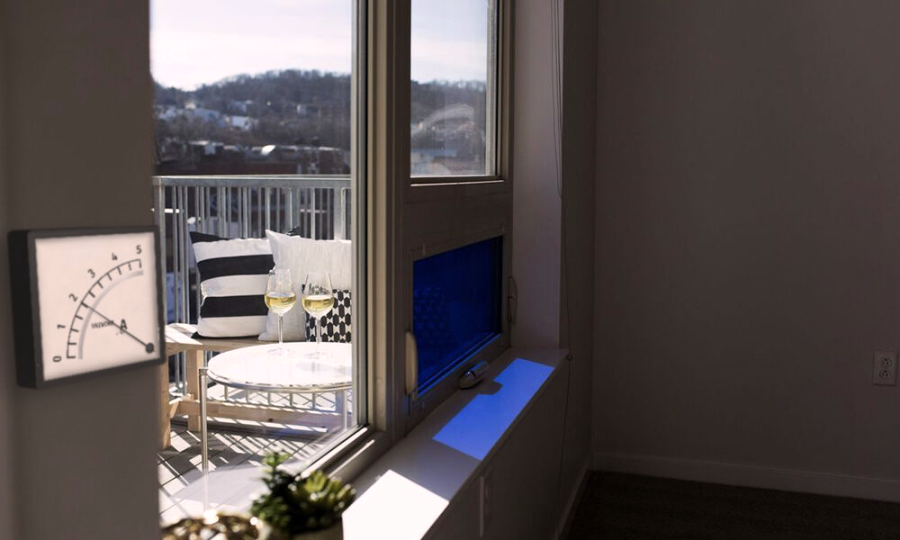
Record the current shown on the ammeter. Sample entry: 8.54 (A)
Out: 2 (A)
